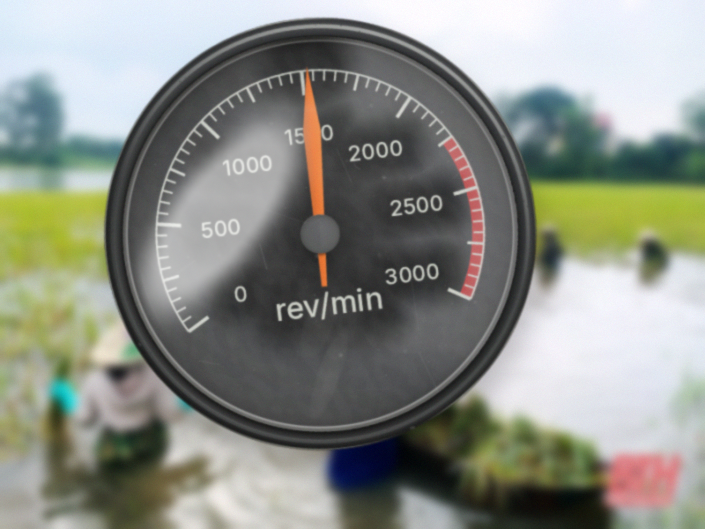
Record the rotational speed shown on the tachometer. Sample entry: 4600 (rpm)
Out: 1525 (rpm)
